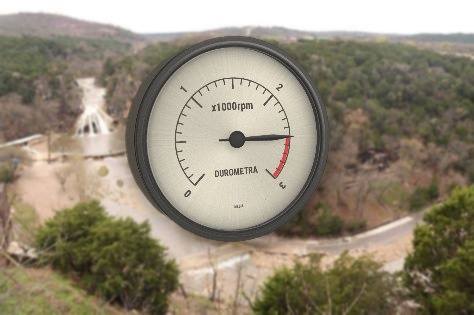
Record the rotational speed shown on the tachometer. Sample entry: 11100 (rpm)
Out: 2500 (rpm)
